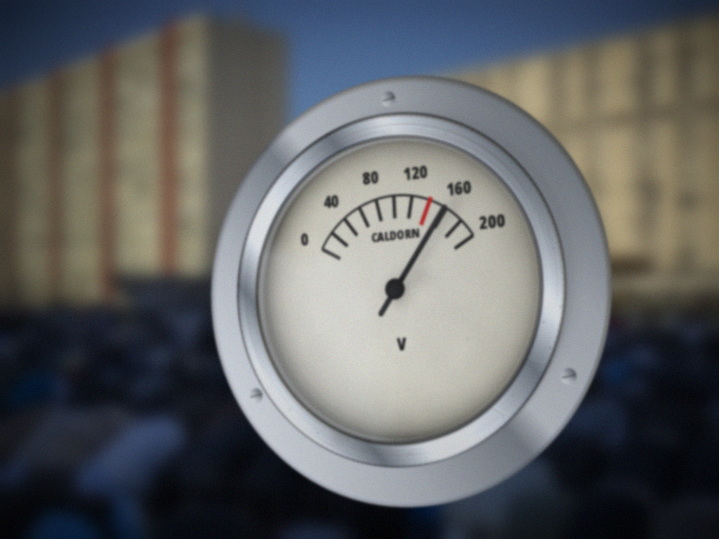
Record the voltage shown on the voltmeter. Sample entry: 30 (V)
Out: 160 (V)
